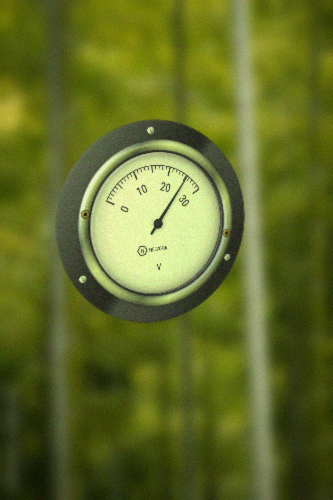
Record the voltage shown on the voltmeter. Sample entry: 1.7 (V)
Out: 25 (V)
